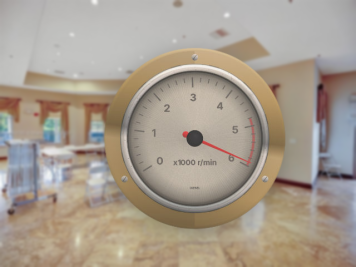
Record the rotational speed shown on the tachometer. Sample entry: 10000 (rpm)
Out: 5900 (rpm)
